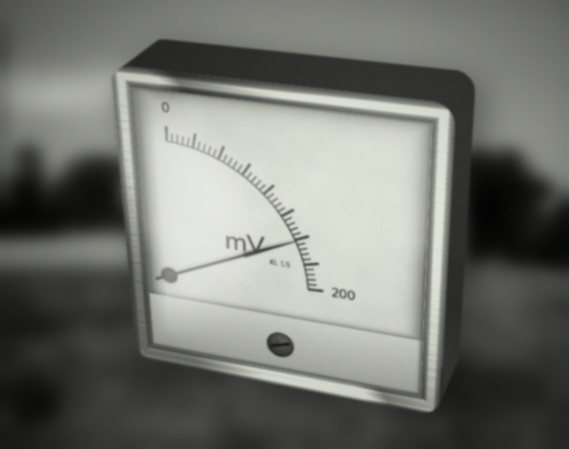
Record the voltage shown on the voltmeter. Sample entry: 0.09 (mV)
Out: 150 (mV)
